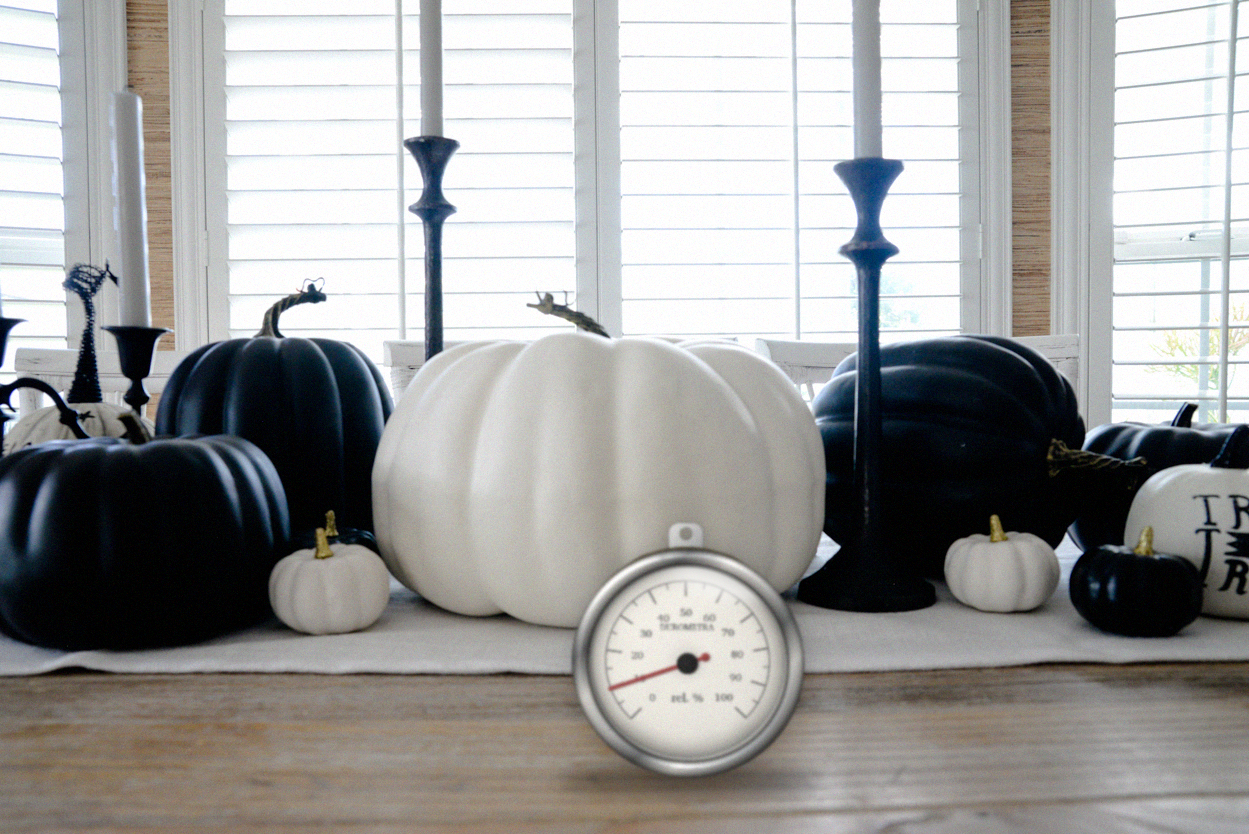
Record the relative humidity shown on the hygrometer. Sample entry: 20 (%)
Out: 10 (%)
